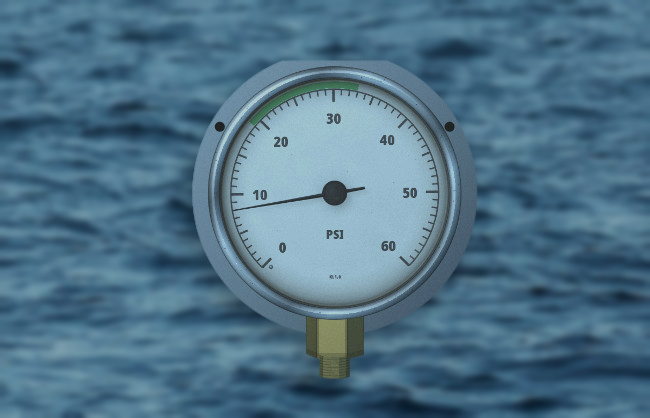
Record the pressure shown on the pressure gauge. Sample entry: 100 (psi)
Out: 8 (psi)
